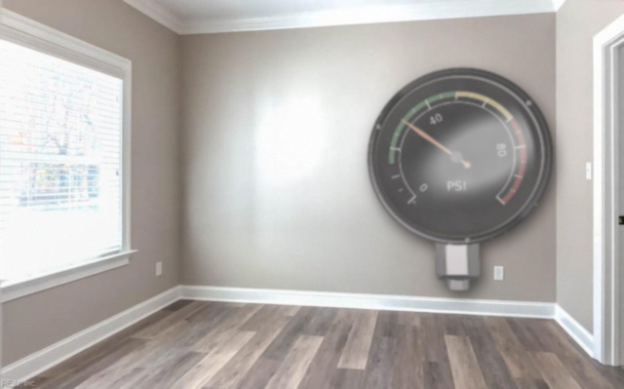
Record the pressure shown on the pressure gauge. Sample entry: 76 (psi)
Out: 30 (psi)
